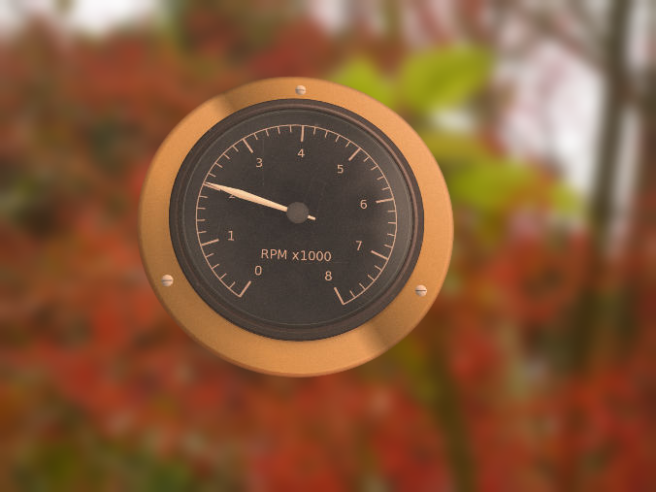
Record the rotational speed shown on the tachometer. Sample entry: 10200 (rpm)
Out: 2000 (rpm)
